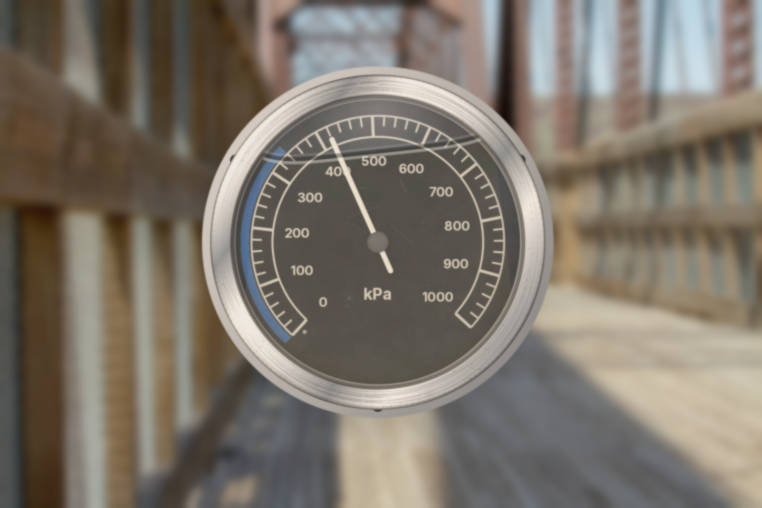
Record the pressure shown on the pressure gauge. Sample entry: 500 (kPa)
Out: 420 (kPa)
